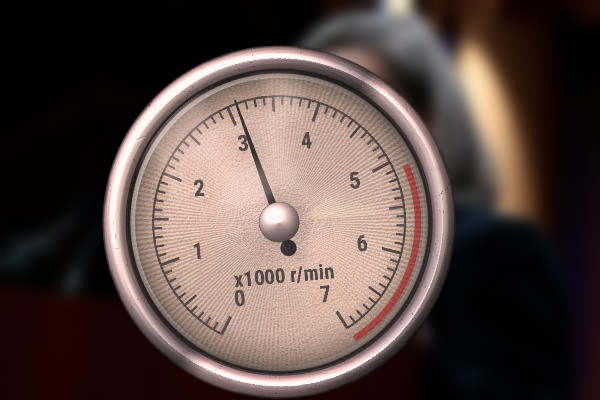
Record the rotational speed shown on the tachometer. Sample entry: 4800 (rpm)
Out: 3100 (rpm)
